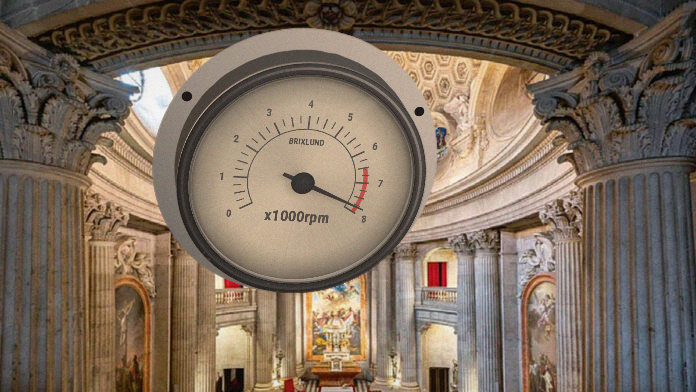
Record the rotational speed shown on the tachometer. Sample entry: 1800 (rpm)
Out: 7750 (rpm)
